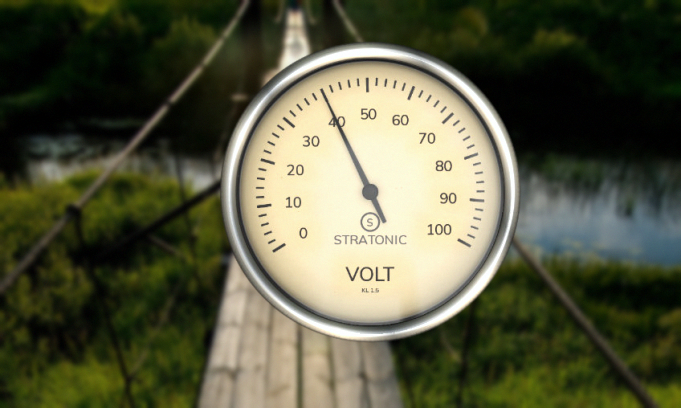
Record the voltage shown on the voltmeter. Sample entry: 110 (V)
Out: 40 (V)
